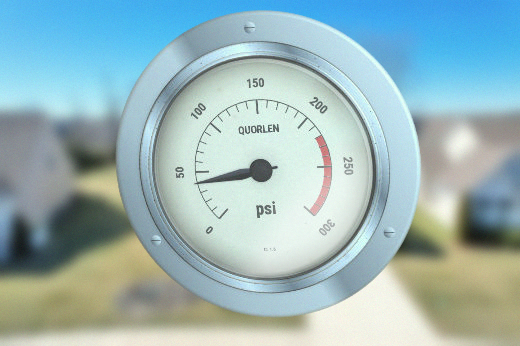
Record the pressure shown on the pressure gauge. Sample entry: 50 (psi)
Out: 40 (psi)
